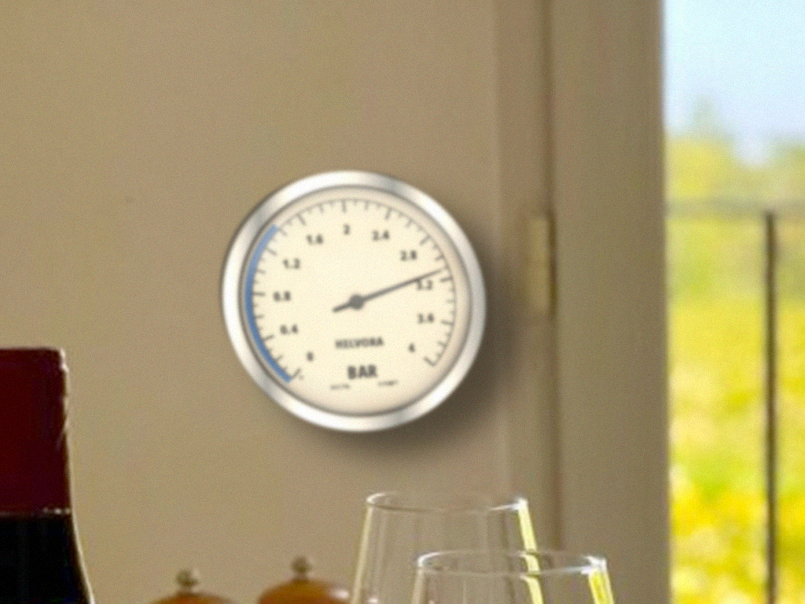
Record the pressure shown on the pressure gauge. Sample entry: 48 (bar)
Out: 3.1 (bar)
